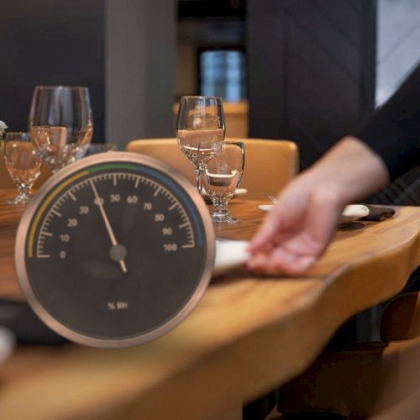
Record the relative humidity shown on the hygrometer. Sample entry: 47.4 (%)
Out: 40 (%)
